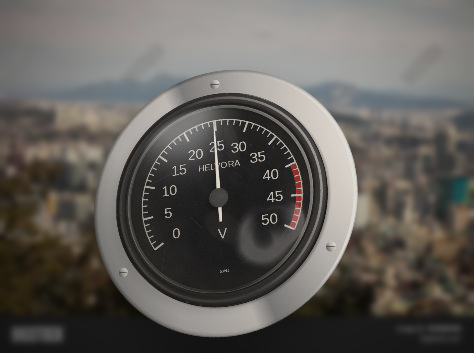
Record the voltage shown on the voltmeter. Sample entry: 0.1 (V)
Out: 25 (V)
